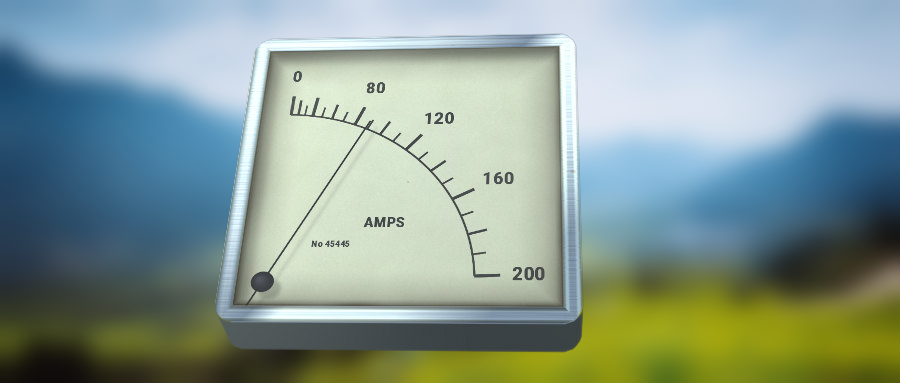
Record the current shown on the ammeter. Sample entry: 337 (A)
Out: 90 (A)
